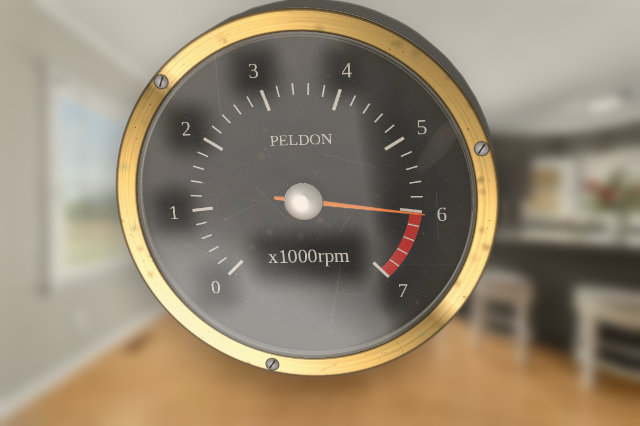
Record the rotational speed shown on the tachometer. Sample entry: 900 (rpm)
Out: 6000 (rpm)
